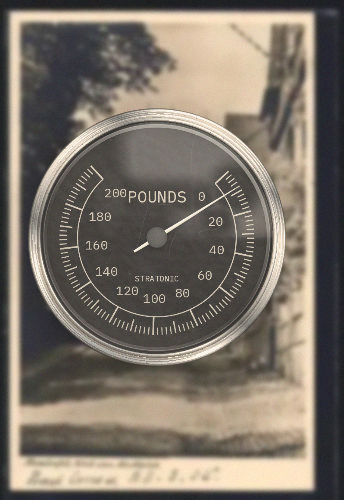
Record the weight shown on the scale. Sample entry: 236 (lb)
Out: 8 (lb)
